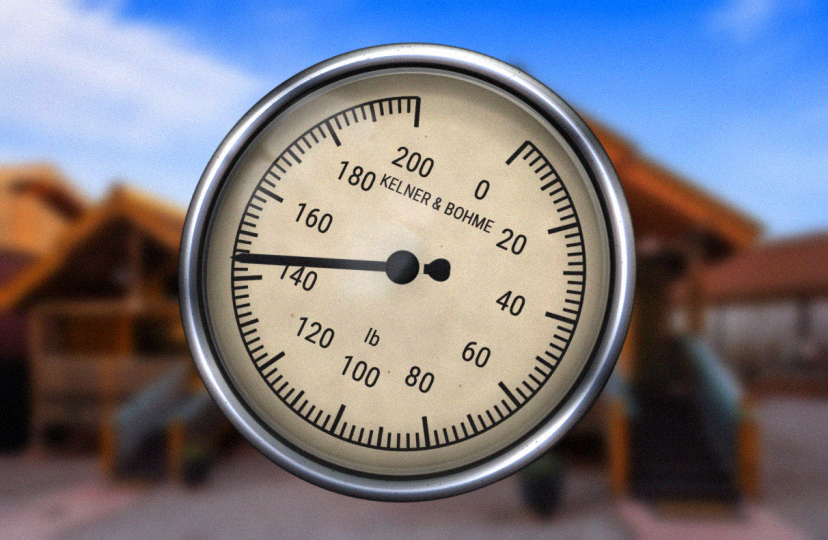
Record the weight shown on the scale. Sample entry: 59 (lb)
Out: 144 (lb)
